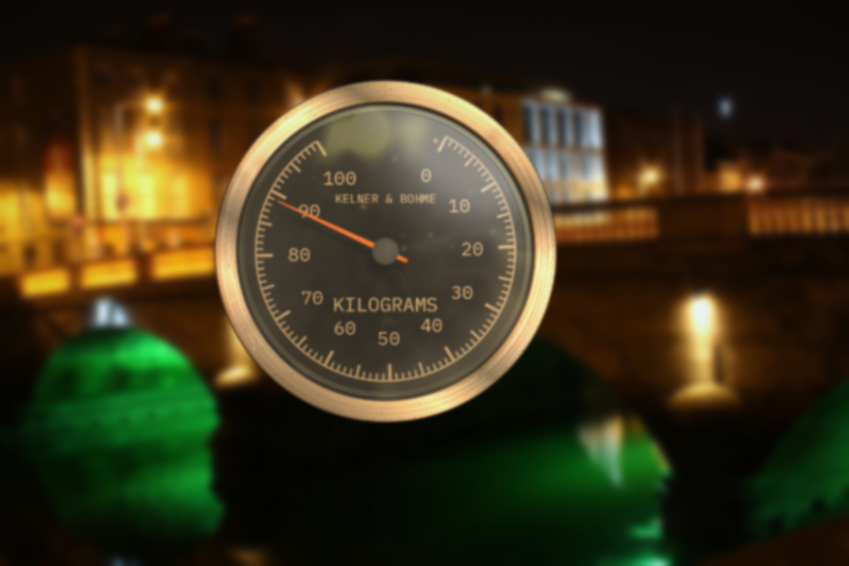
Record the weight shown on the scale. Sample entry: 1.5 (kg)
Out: 89 (kg)
